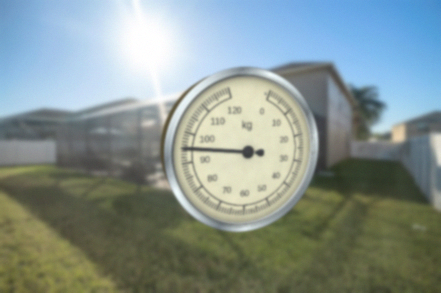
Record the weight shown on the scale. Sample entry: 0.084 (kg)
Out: 95 (kg)
